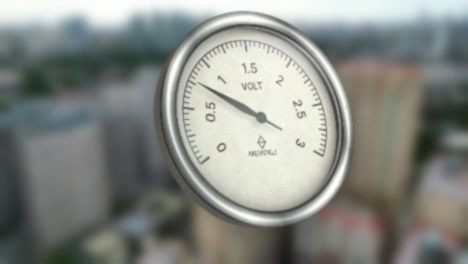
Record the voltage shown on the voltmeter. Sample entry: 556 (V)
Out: 0.75 (V)
